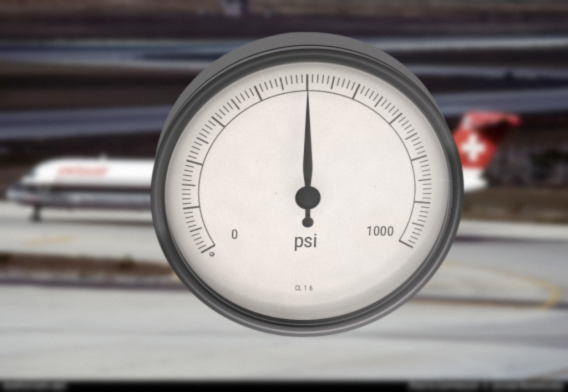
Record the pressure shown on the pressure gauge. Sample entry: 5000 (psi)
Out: 500 (psi)
